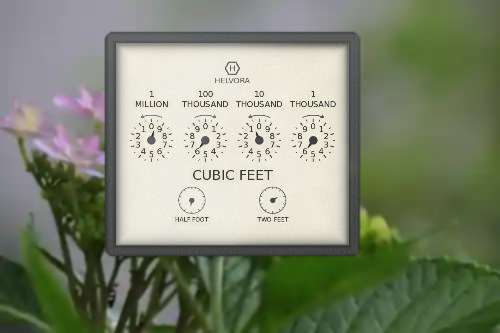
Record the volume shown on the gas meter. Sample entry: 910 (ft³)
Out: 960600 (ft³)
